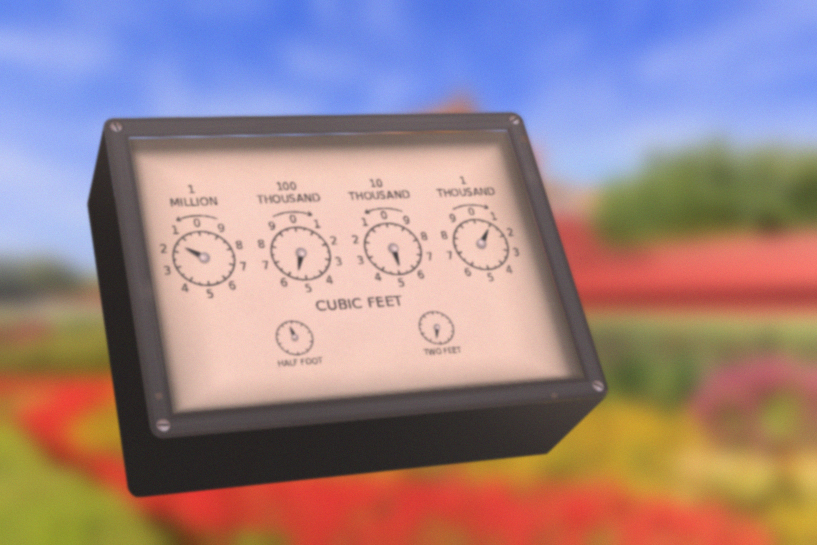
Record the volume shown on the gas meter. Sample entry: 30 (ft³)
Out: 155100 (ft³)
